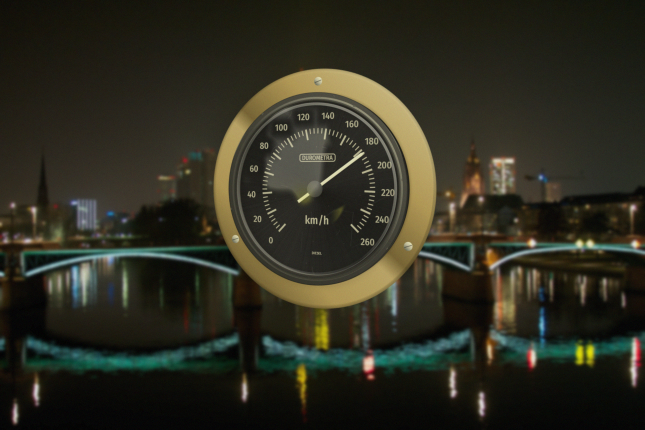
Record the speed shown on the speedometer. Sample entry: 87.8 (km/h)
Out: 184 (km/h)
